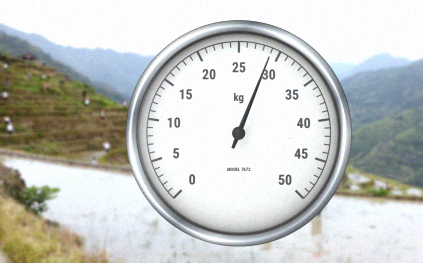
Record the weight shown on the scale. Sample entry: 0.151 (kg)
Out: 29 (kg)
